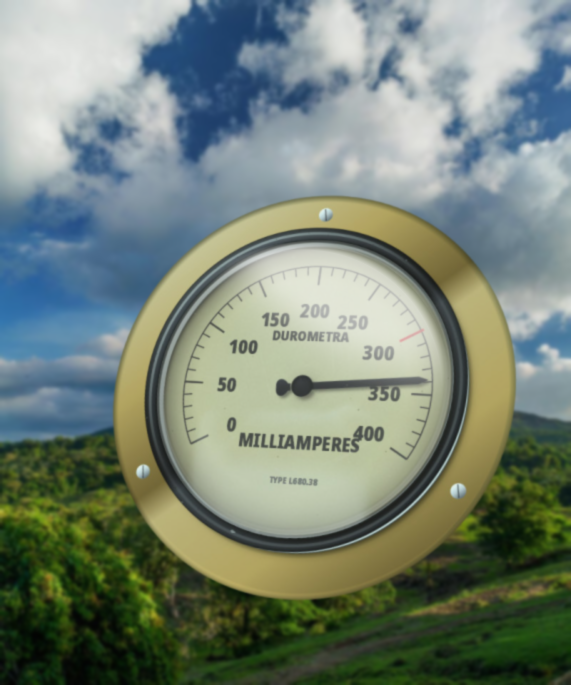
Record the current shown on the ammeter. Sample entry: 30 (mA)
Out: 340 (mA)
